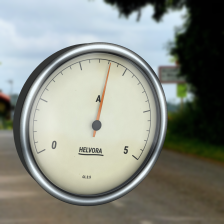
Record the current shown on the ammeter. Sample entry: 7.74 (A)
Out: 2.6 (A)
